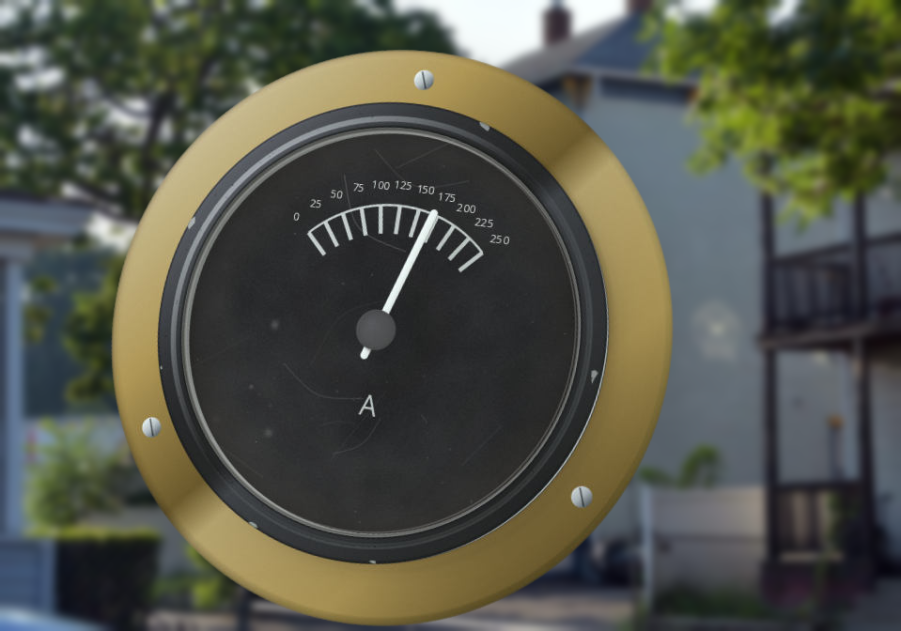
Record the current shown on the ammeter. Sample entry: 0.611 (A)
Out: 175 (A)
